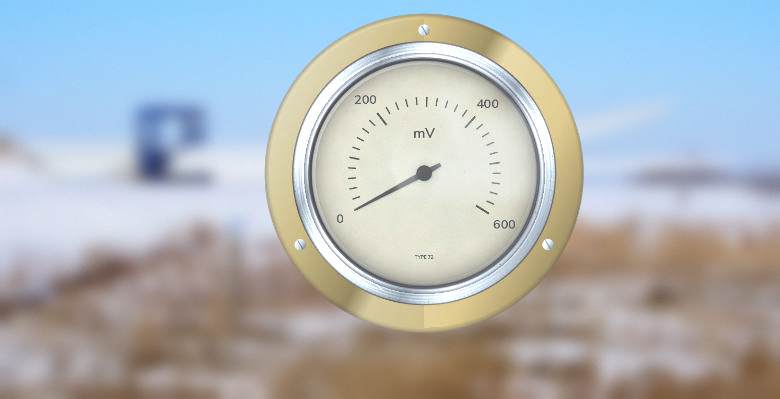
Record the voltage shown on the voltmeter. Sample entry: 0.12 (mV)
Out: 0 (mV)
